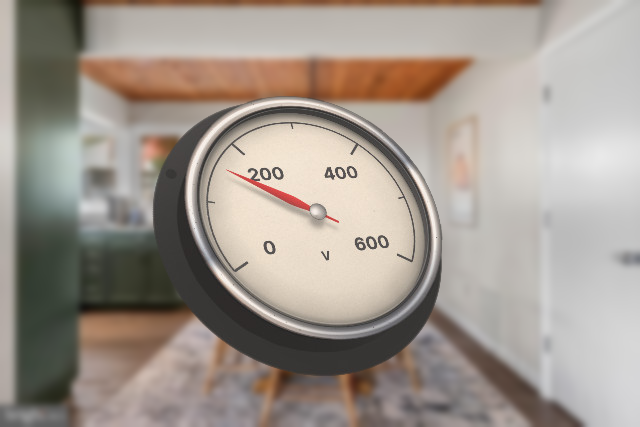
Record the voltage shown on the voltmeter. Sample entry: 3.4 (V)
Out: 150 (V)
